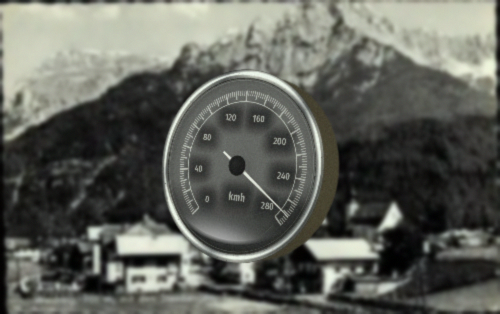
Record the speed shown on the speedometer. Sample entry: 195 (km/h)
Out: 270 (km/h)
